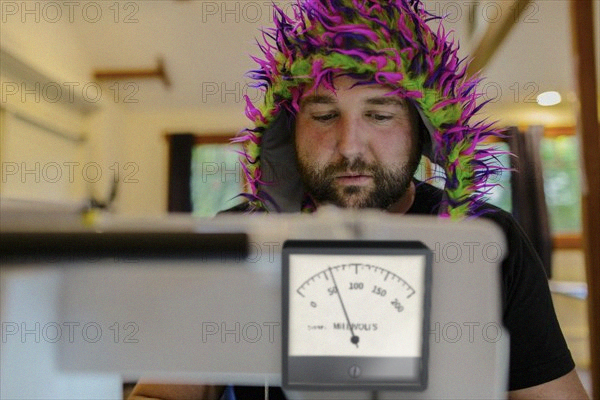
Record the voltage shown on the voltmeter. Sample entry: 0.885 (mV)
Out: 60 (mV)
